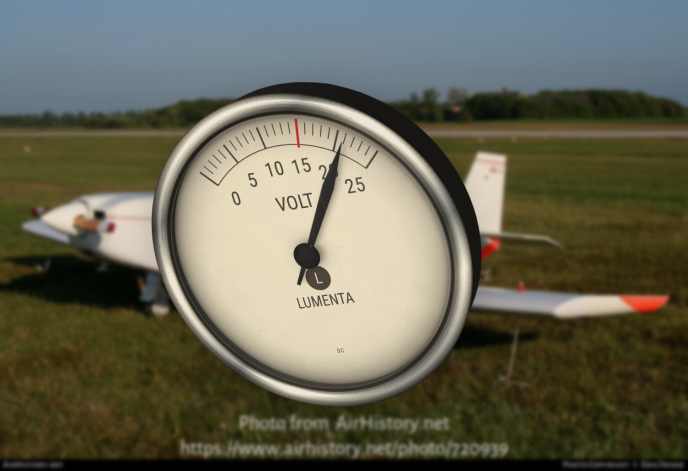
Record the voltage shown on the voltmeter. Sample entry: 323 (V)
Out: 21 (V)
